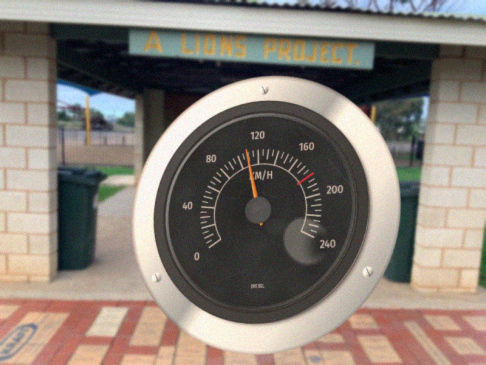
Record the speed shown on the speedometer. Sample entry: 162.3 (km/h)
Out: 110 (km/h)
